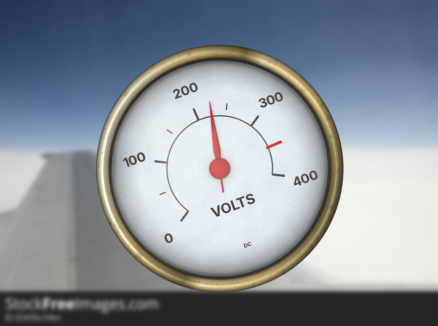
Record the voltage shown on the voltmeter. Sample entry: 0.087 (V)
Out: 225 (V)
